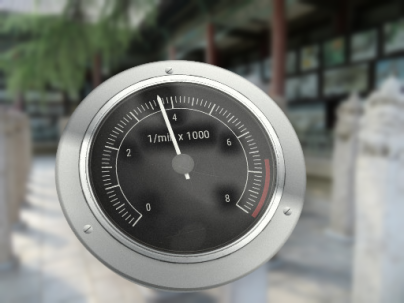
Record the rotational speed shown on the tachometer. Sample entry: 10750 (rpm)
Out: 3700 (rpm)
